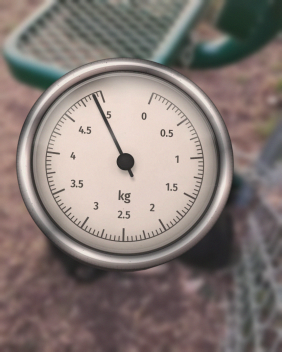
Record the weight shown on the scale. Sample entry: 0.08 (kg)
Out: 4.9 (kg)
